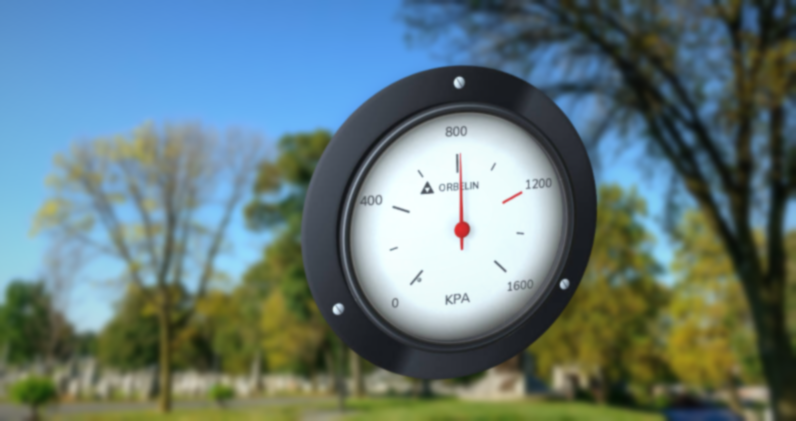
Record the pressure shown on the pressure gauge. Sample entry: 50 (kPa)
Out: 800 (kPa)
